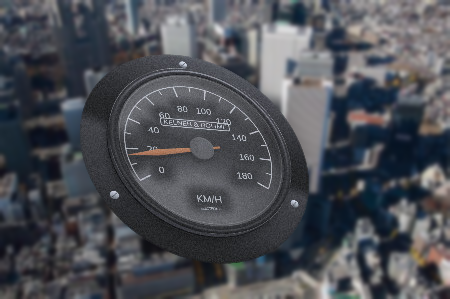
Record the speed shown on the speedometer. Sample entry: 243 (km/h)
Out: 15 (km/h)
